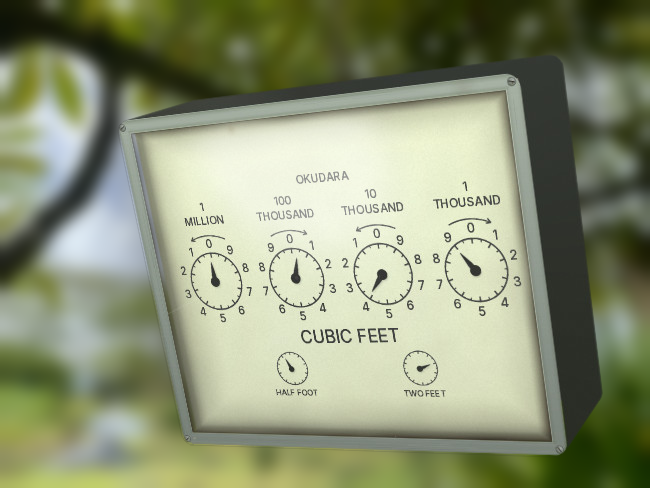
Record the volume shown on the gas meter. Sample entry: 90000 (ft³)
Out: 3900 (ft³)
